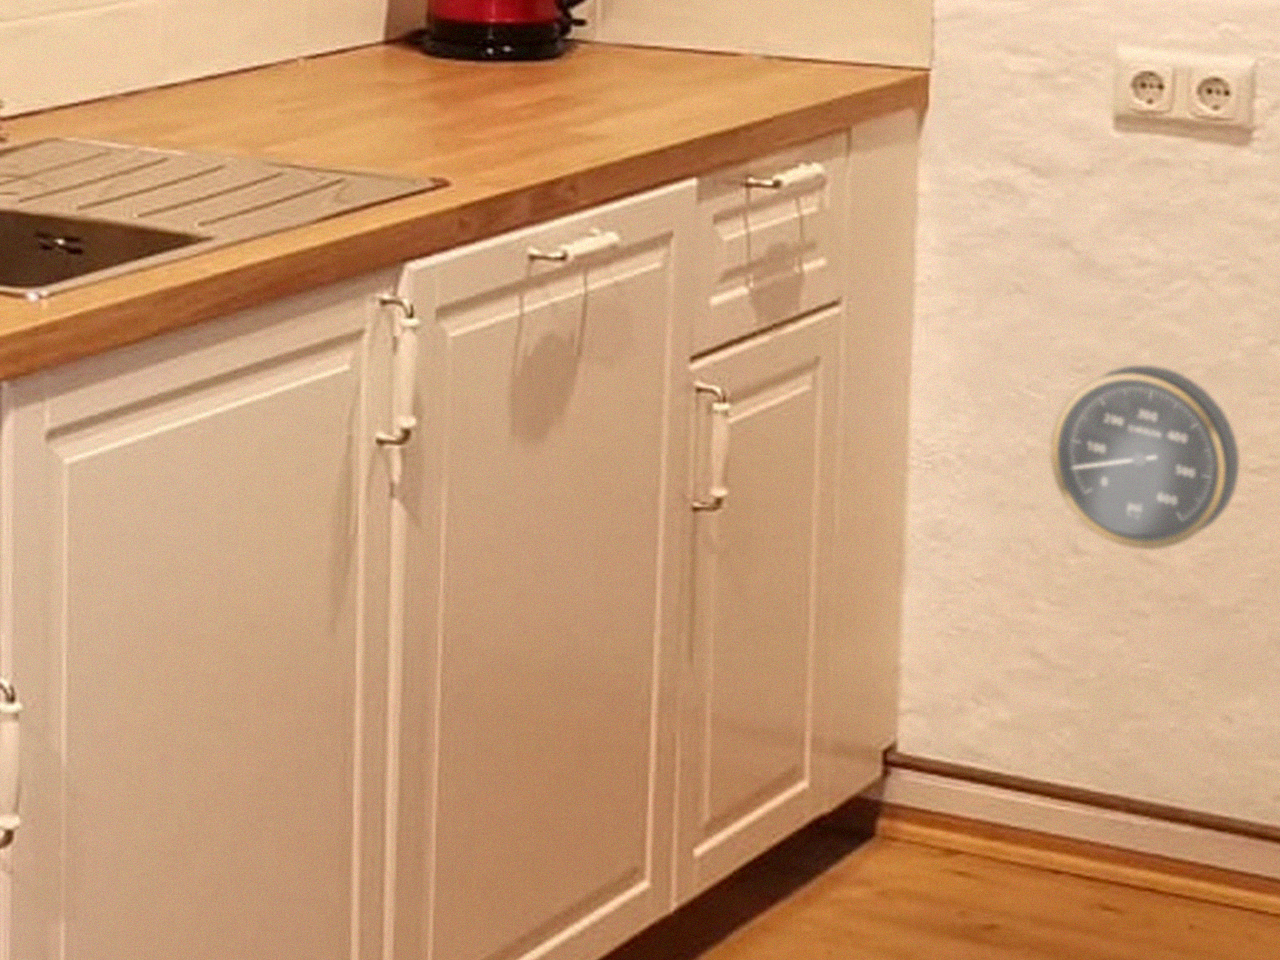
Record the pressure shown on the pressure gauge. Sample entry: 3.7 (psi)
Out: 50 (psi)
